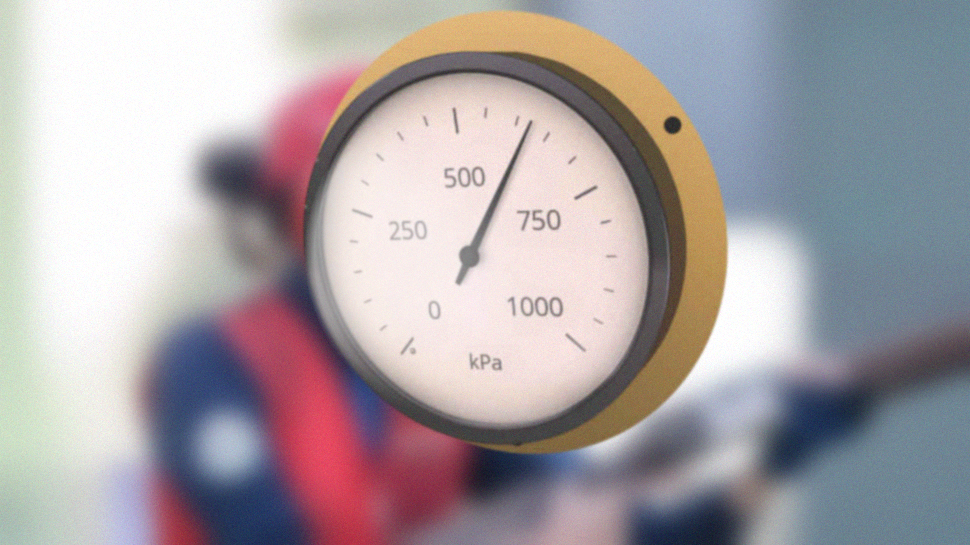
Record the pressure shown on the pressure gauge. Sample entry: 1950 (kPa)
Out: 625 (kPa)
